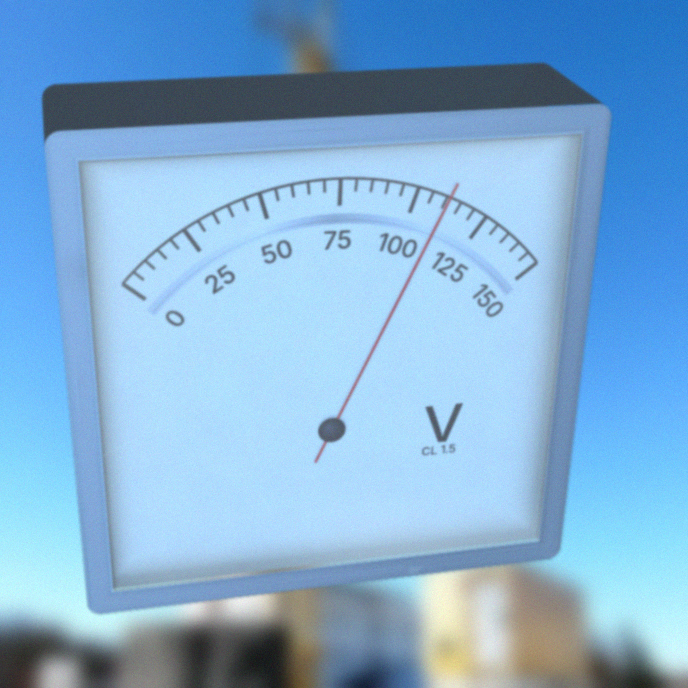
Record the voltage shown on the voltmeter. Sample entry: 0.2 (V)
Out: 110 (V)
